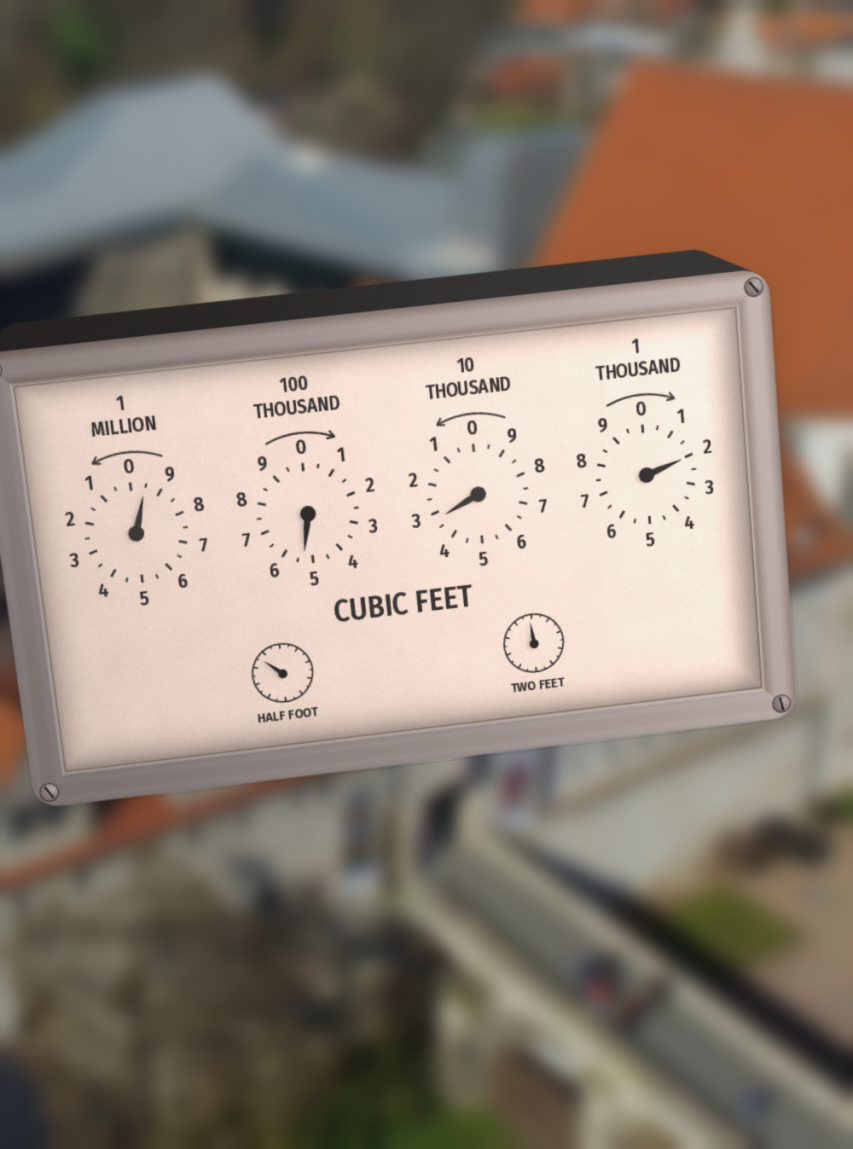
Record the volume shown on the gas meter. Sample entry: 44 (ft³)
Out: 953200 (ft³)
